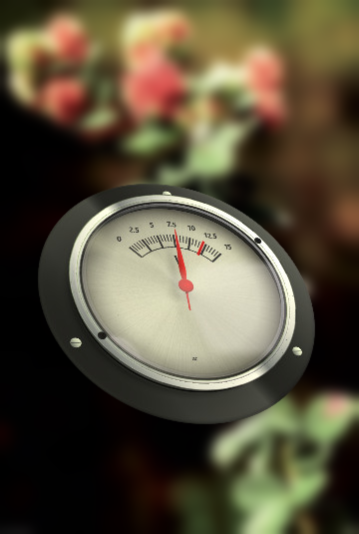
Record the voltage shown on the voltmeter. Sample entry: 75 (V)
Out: 7.5 (V)
